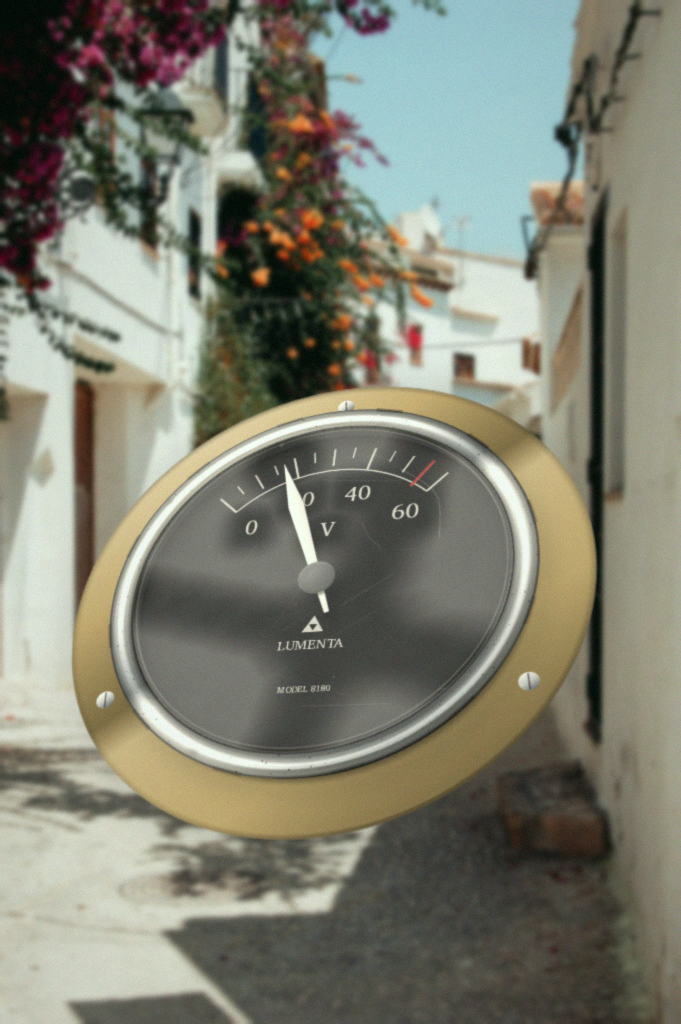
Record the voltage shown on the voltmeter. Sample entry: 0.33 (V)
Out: 17.5 (V)
